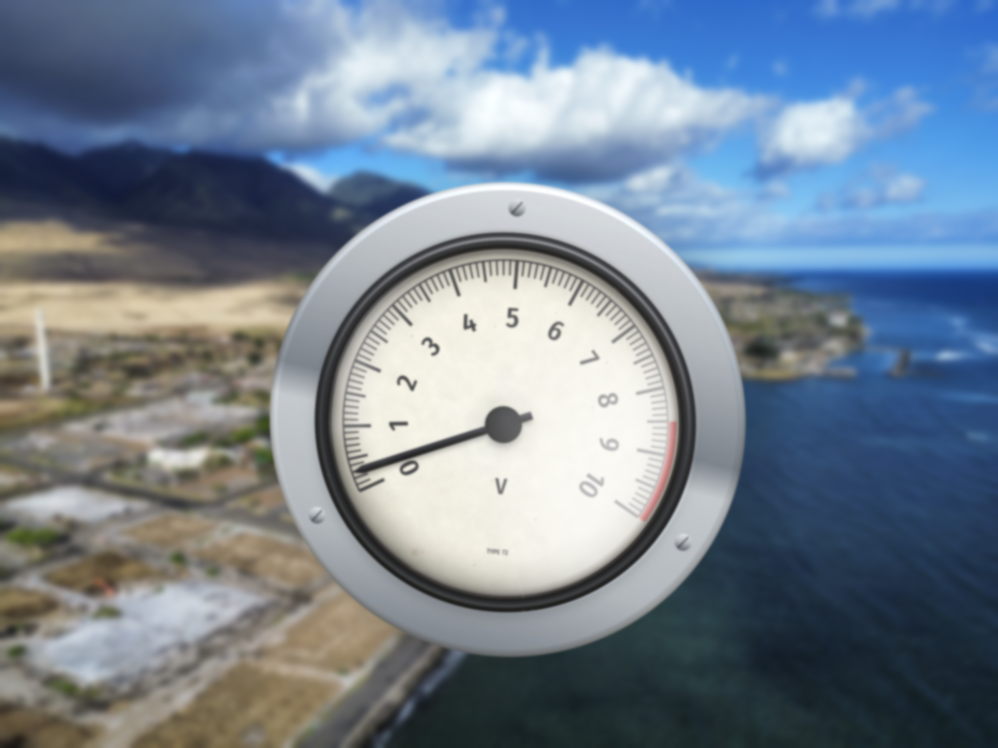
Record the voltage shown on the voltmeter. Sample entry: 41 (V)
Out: 0.3 (V)
